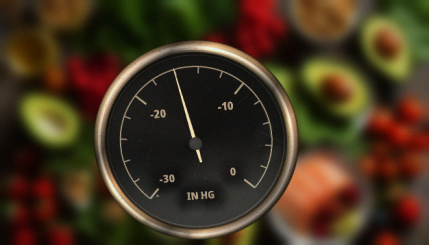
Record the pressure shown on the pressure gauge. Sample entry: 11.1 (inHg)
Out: -16 (inHg)
